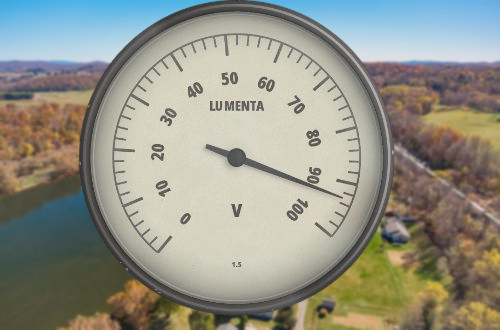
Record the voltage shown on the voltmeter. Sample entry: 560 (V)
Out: 93 (V)
